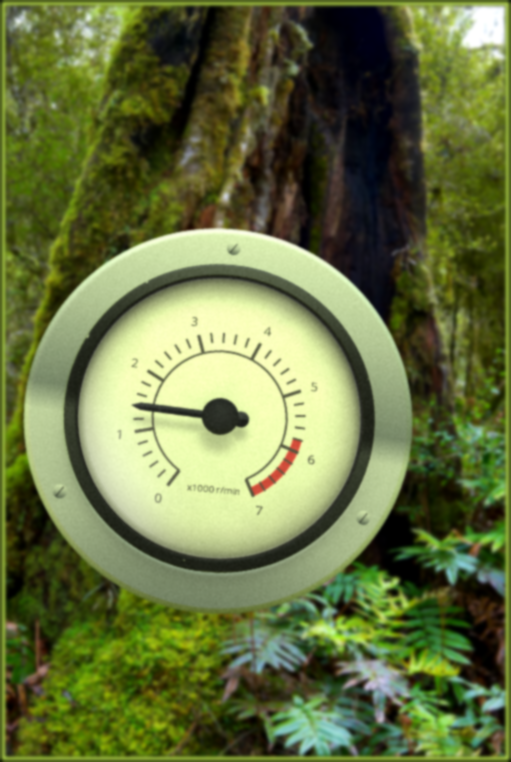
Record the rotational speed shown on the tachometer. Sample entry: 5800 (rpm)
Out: 1400 (rpm)
